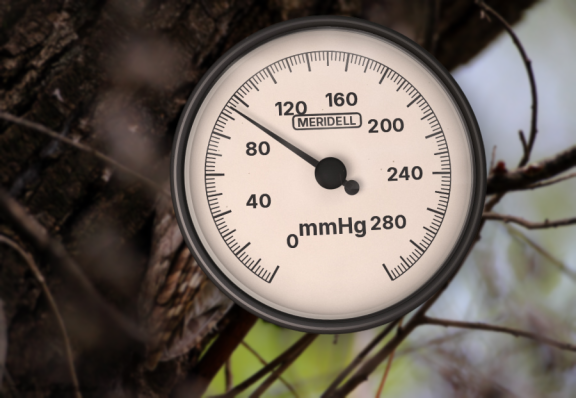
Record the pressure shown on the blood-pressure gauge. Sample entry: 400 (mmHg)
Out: 94 (mmHg)
